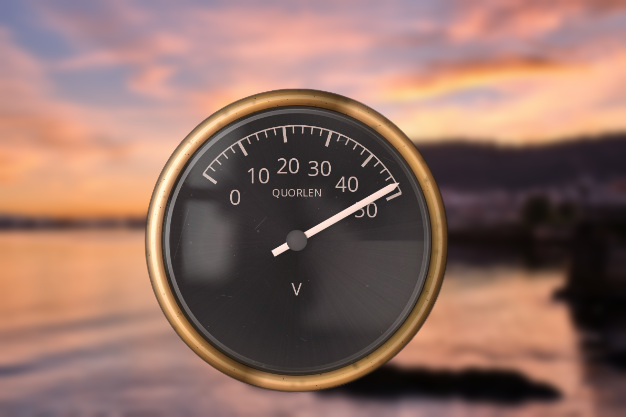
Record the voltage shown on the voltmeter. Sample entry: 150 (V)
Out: 48 (V)
